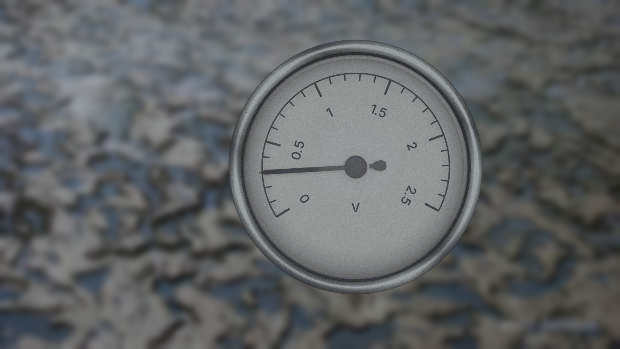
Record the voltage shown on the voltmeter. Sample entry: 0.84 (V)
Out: 0.3 (V)
